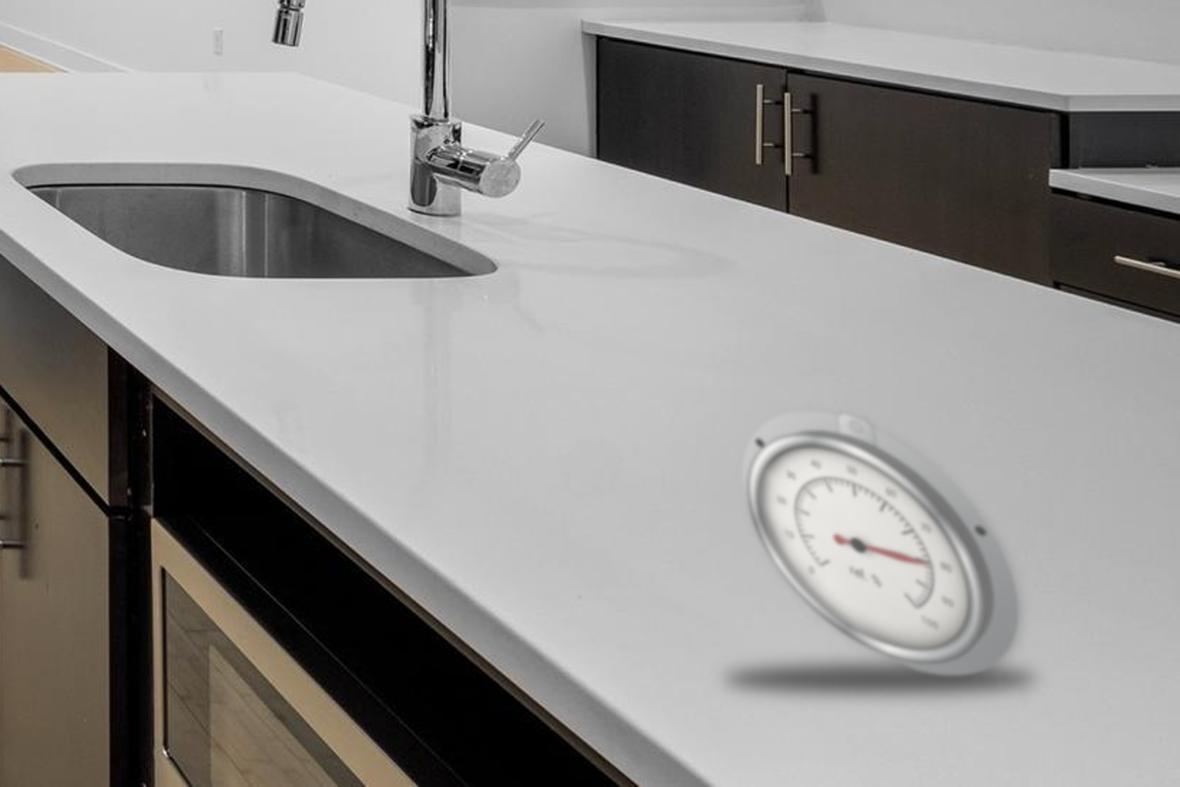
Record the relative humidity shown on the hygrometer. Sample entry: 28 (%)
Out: 80 (%)
